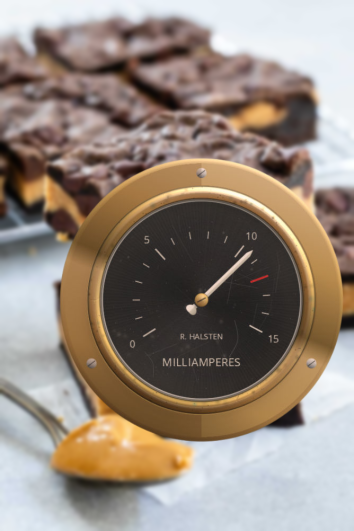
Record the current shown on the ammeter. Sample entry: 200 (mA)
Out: 10.5 (mA)
